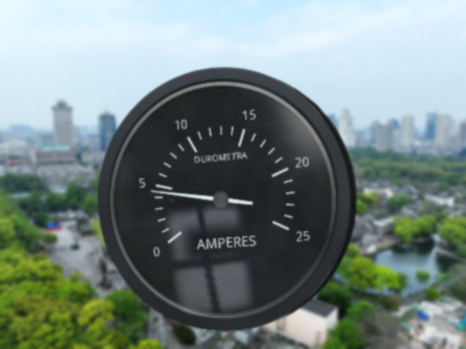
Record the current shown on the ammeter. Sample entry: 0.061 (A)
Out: 4.5 (A)
